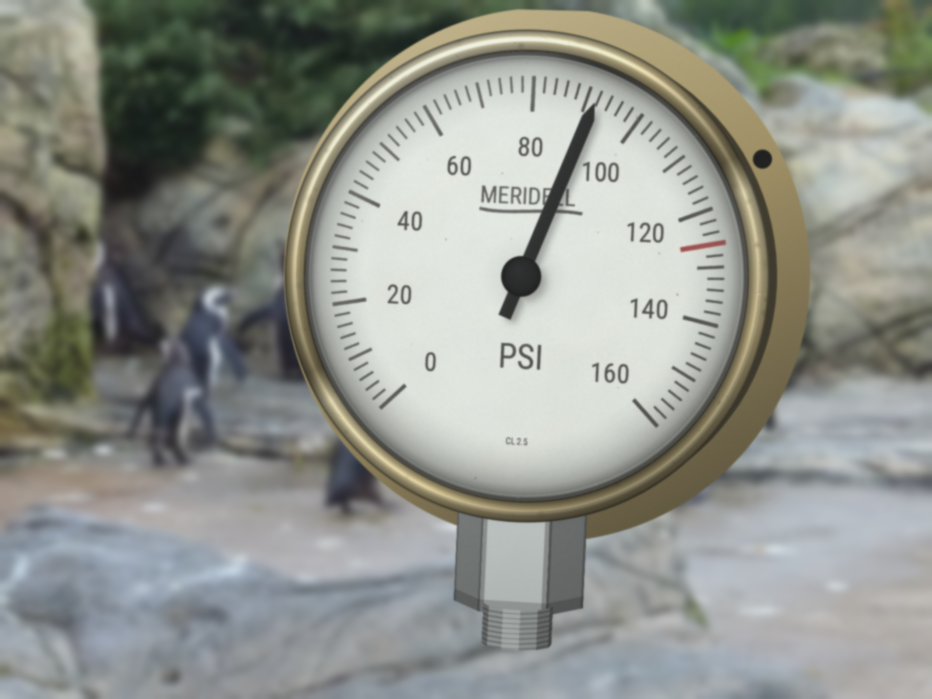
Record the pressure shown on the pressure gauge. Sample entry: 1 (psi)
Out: 92 (psi)
